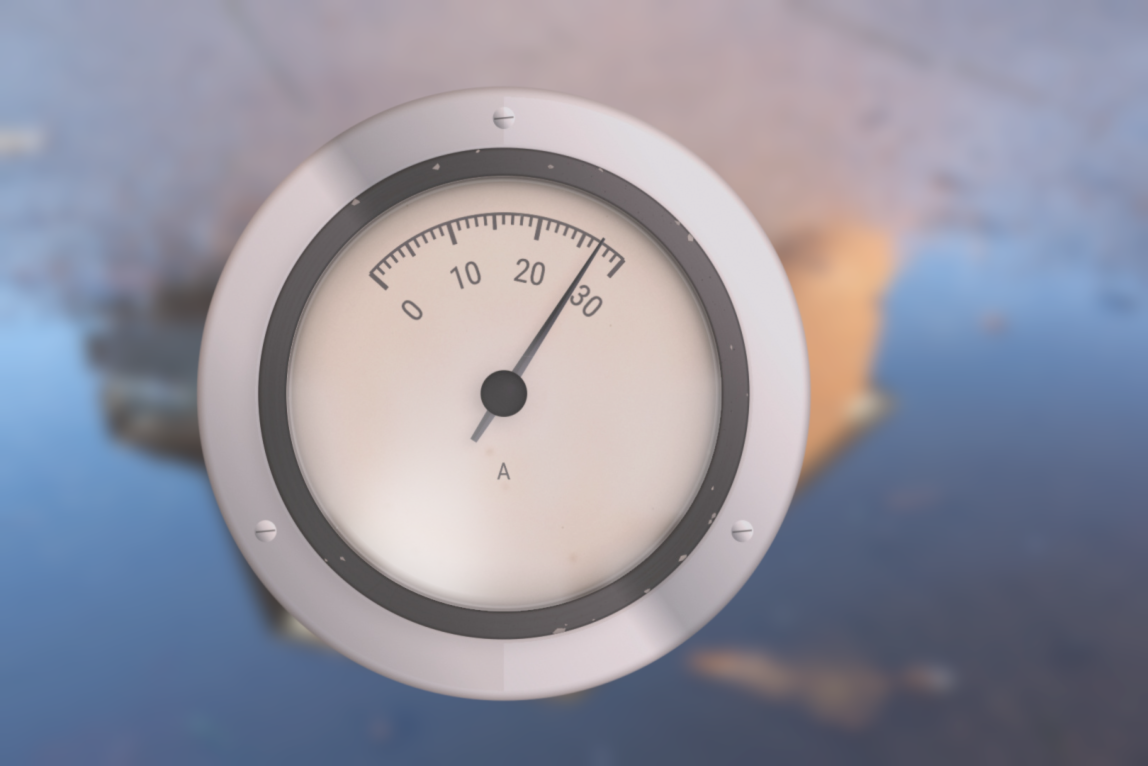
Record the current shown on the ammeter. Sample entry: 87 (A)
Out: 27 (A)
